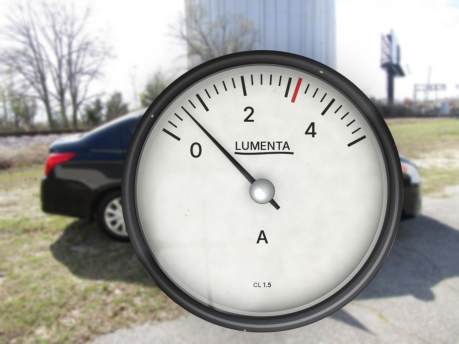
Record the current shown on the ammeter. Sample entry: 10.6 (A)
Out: 0.6 (A)
